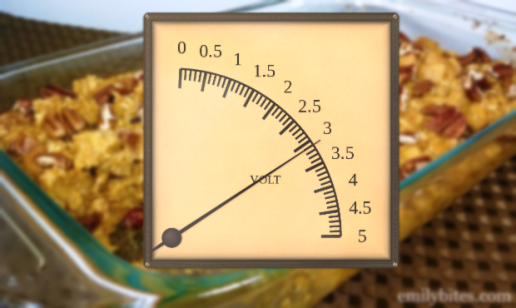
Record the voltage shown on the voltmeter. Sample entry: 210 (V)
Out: 3.1 (V)
